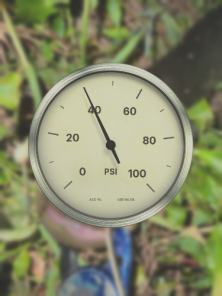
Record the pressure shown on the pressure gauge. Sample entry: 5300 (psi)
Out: 40 (psi)
